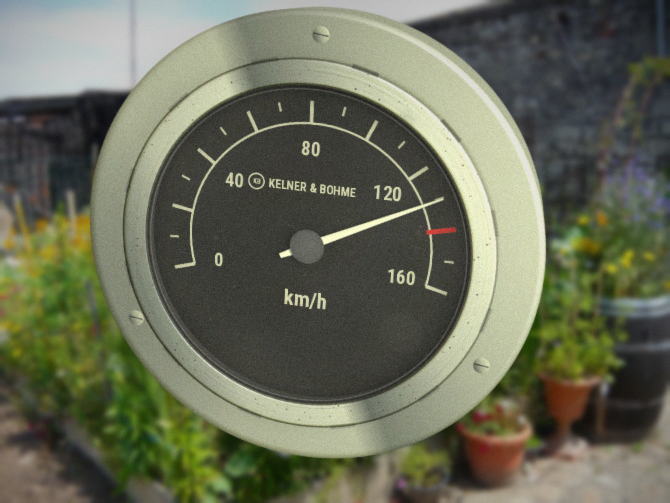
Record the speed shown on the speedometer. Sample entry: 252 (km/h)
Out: 130 (km/h)
